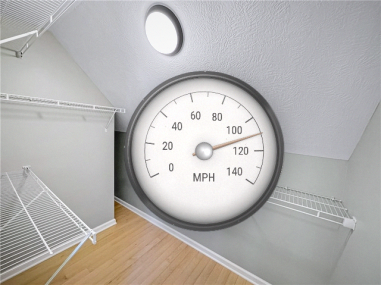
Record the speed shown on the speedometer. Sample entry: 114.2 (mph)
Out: 110 (mph)
